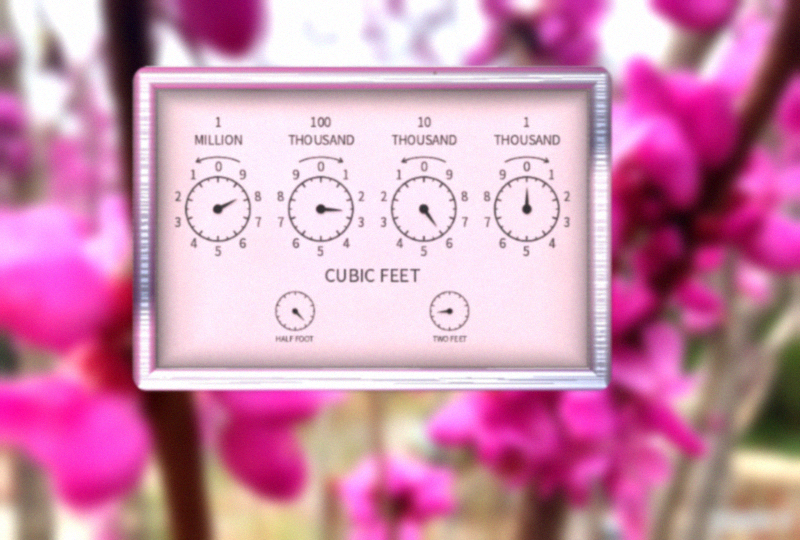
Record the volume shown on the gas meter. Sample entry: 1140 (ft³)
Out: 826000 (ft³)
